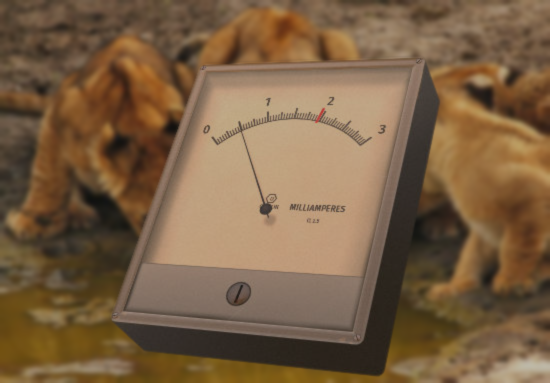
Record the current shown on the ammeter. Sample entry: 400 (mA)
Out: 0.5 (mA)
